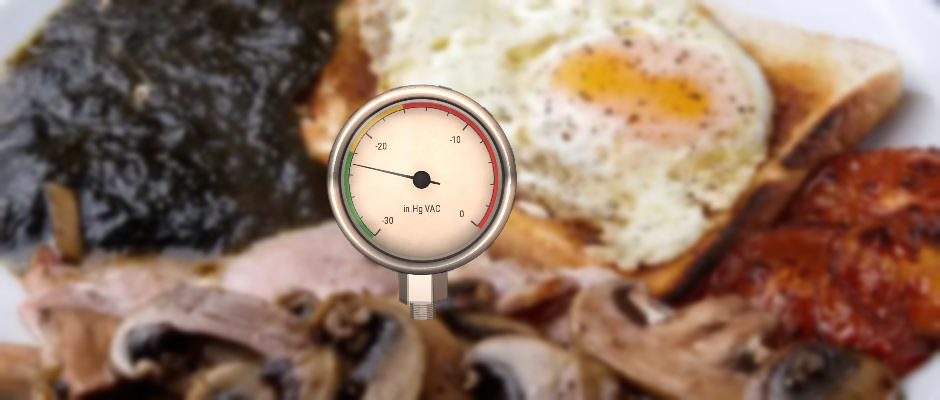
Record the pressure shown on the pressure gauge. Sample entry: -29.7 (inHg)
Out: -23 (inHg)
